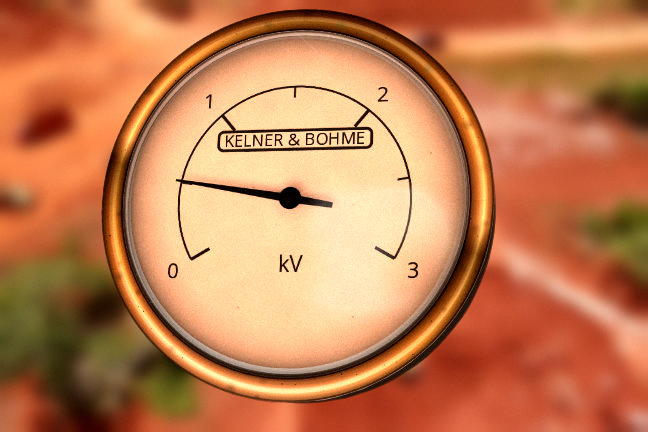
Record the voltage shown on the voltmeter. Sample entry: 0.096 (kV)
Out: 0.5 (kV)
